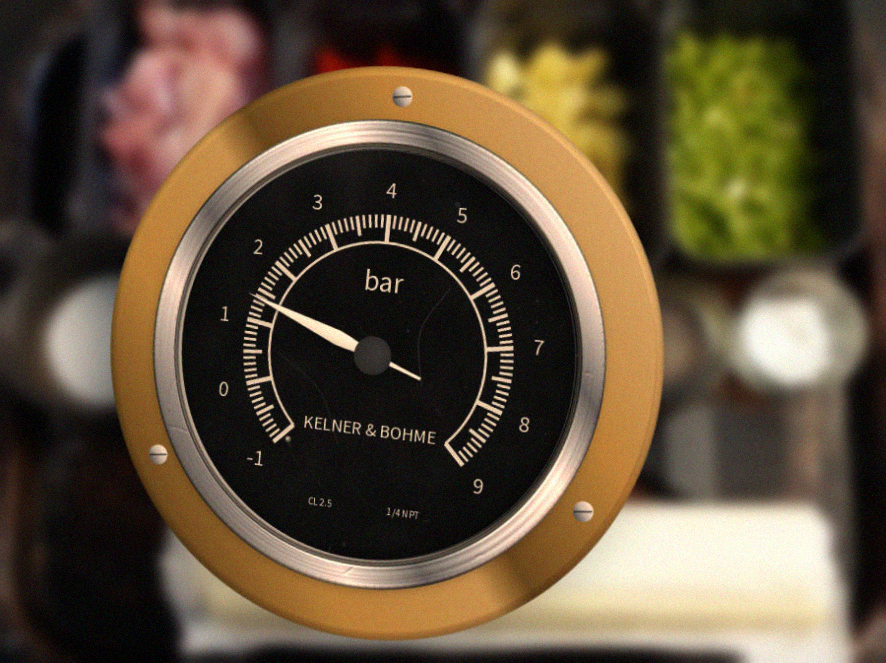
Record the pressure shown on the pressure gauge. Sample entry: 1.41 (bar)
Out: 1.4 (bar)
